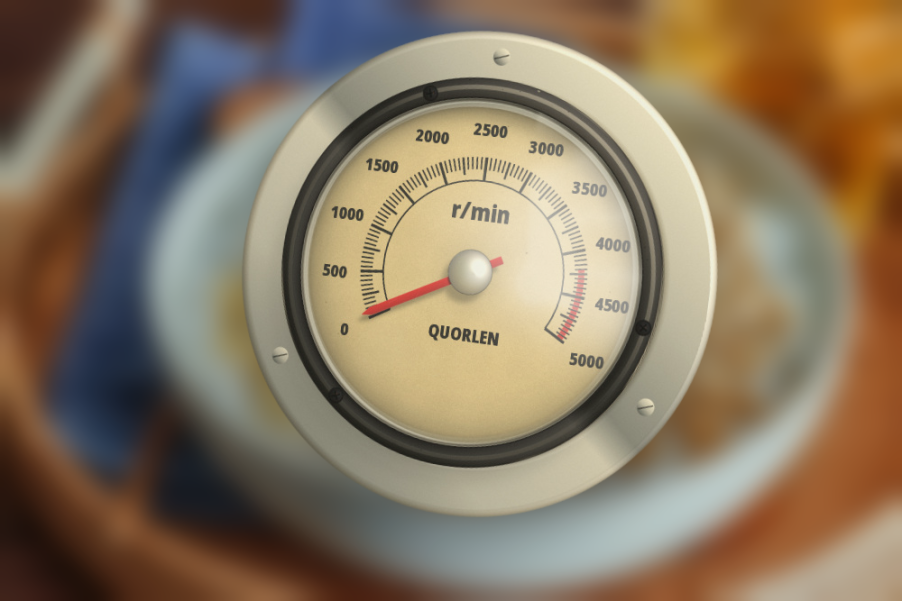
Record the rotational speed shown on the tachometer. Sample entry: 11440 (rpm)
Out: 50 (rpm)
